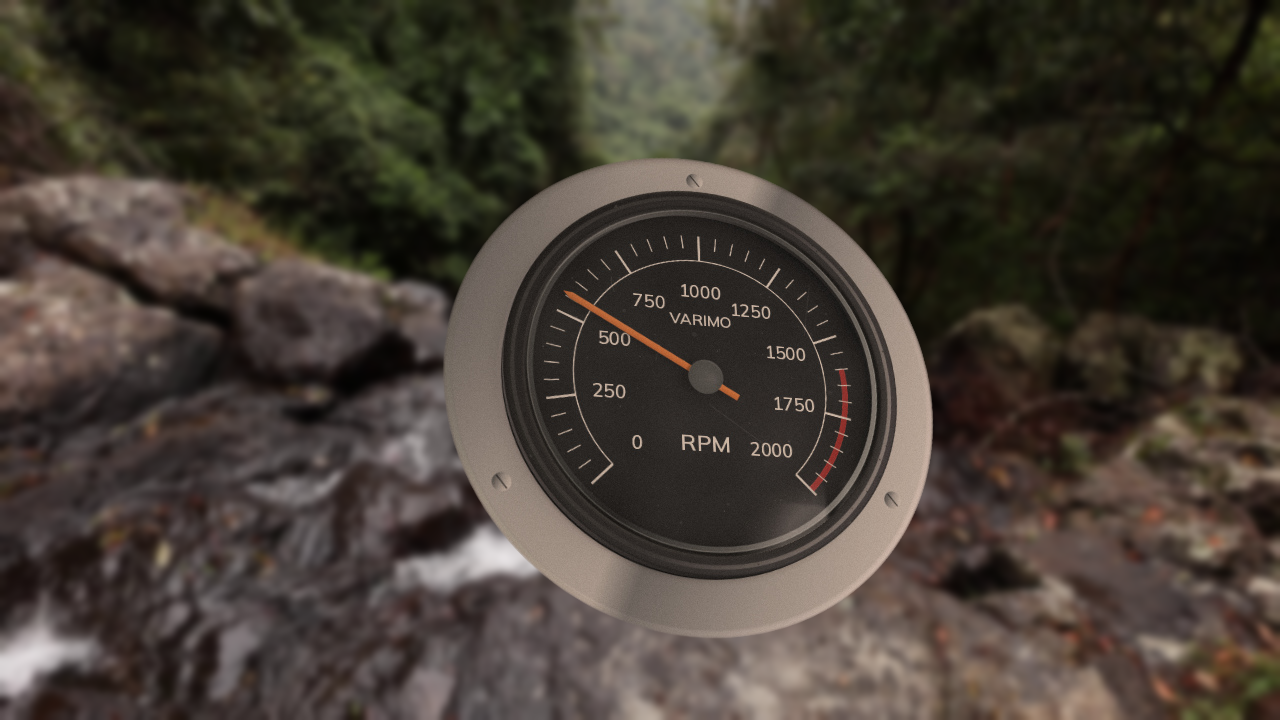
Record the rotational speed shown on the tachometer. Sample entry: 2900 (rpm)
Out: 550 (rpm)
